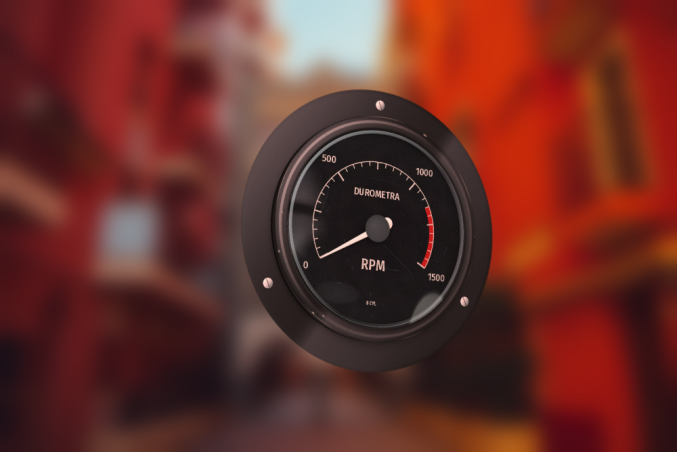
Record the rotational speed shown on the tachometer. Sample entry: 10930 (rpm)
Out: 0 (rpm)
